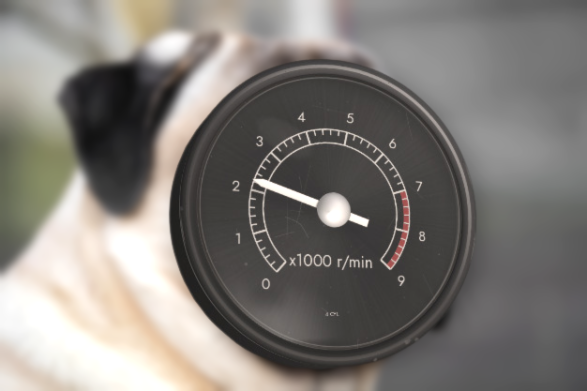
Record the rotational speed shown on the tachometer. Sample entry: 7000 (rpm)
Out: 2200 (rpm)
